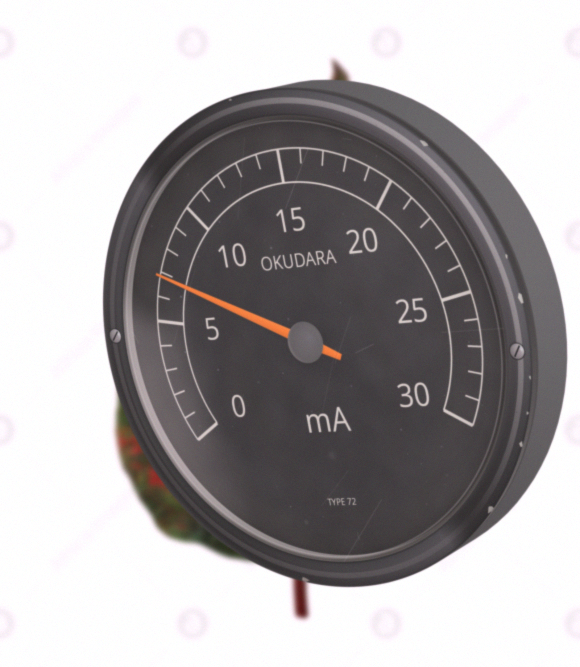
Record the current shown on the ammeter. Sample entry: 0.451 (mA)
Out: 7 (mA)
